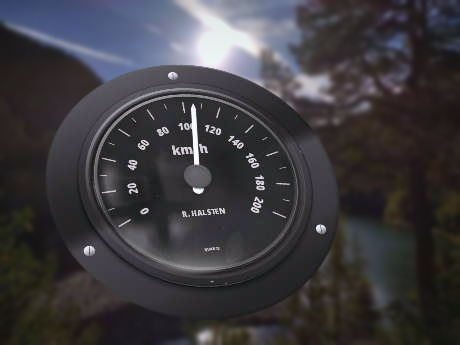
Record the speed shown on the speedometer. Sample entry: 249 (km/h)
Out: 105 (km/h)
